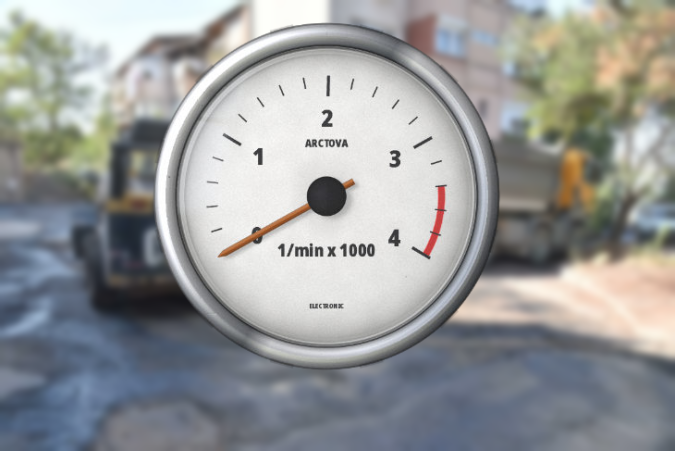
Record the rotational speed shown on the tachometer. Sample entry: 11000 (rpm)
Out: 0 (rpm)
